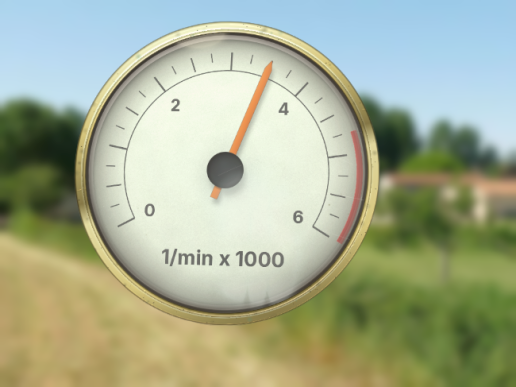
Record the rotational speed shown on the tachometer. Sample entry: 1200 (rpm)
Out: 3500 (rpm)
